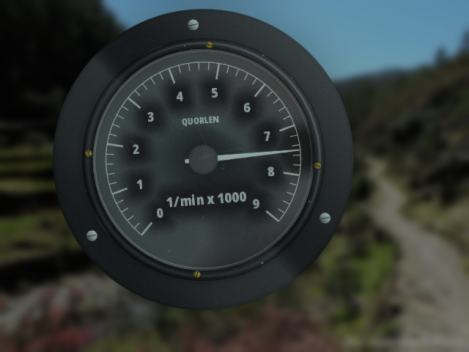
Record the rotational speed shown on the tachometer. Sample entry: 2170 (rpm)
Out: 7500 (rpm)
